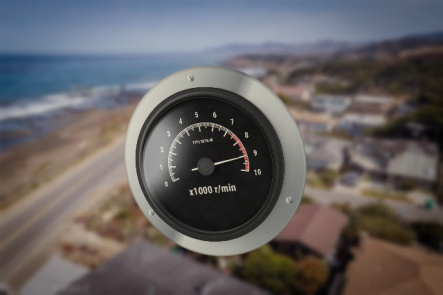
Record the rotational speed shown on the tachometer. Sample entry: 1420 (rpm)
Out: 9000 (rpm)
